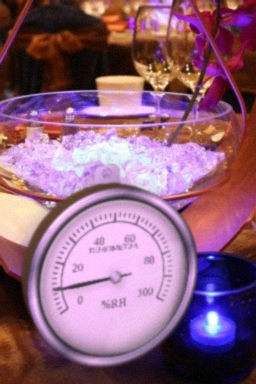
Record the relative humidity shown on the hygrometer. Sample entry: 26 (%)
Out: 10 (%)
